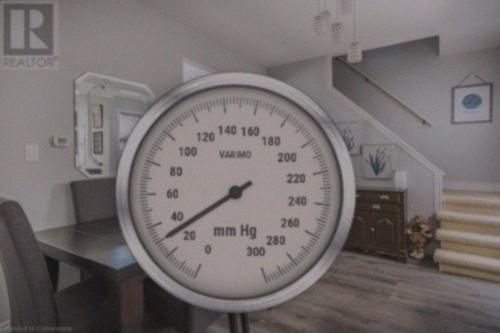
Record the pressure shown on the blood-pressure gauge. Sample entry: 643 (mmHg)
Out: 30 (mmHg)
